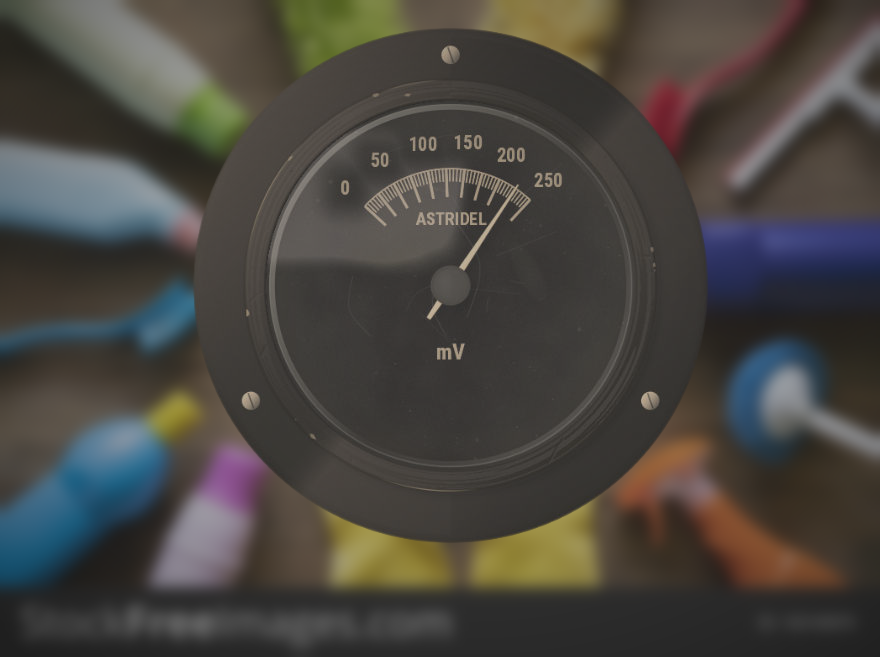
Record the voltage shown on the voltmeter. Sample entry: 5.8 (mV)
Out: 225 (mV)
